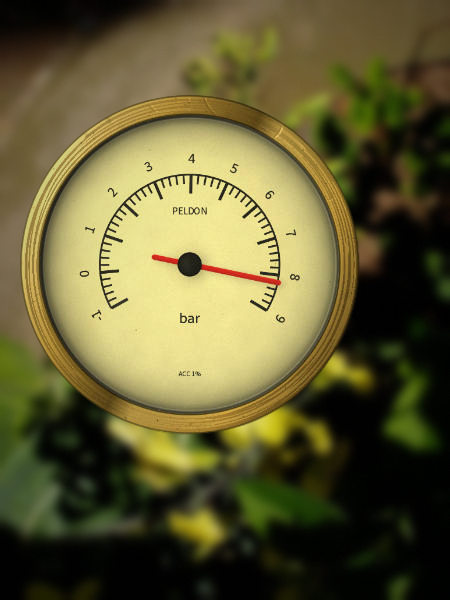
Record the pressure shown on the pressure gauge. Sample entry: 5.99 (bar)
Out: 8.2 (bar)
